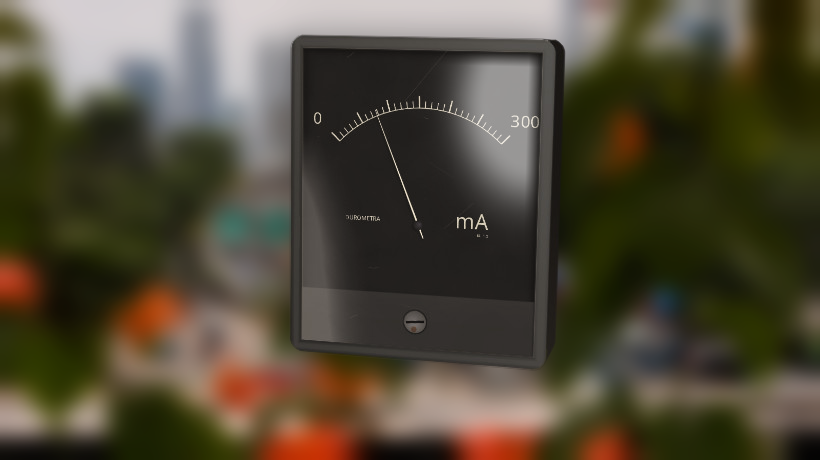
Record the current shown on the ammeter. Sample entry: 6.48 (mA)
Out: 80 (mA)
